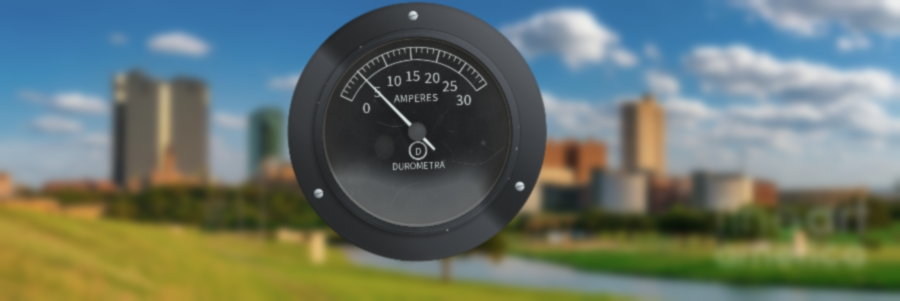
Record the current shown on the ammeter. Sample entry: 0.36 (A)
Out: 5 (A)
